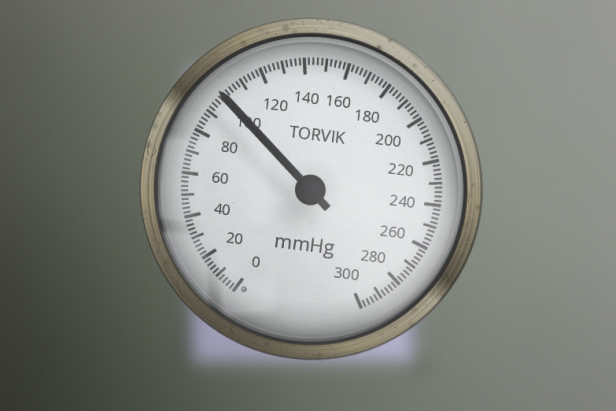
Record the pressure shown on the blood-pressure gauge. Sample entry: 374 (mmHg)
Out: 100 (mmHg)
